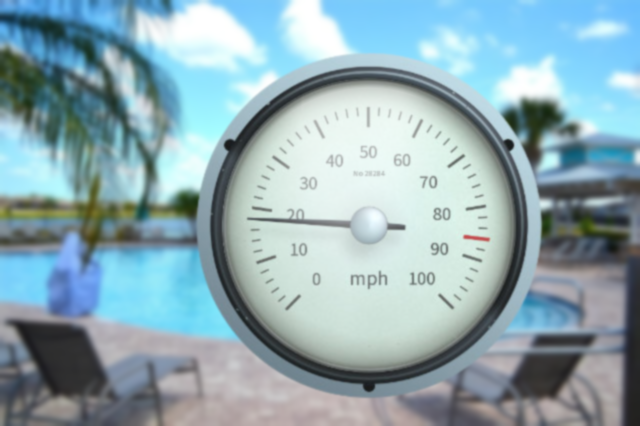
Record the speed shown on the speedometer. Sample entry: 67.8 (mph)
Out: 18 (mph)
